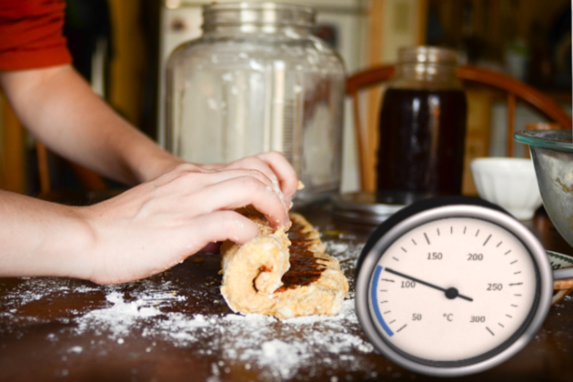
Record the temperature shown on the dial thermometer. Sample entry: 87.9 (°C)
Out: 110 (°C)
